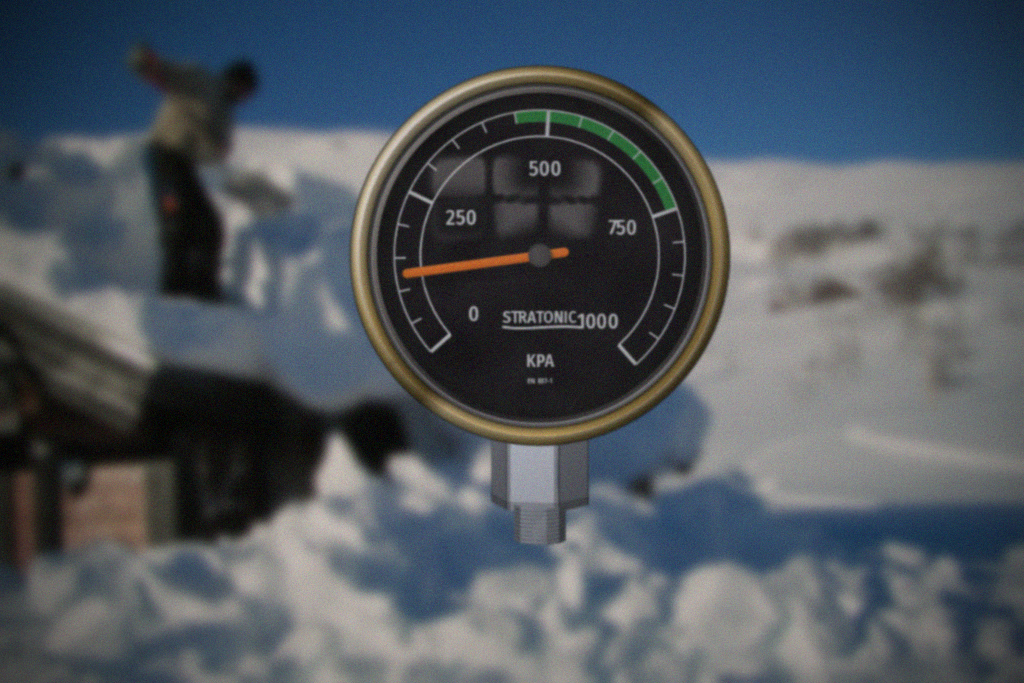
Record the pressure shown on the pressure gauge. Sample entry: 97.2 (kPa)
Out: 125 (kPa)
